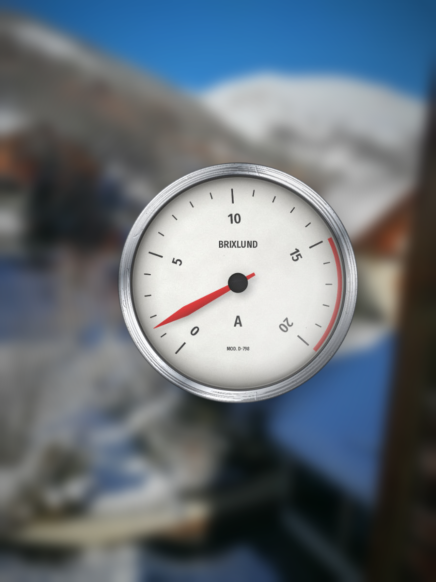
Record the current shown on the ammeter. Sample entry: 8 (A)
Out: 1.5 (A)
